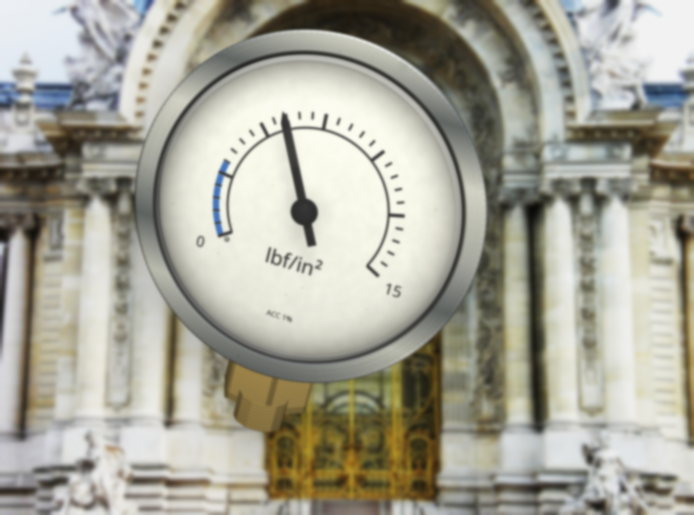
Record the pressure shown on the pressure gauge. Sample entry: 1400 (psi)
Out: 6 (psi)
